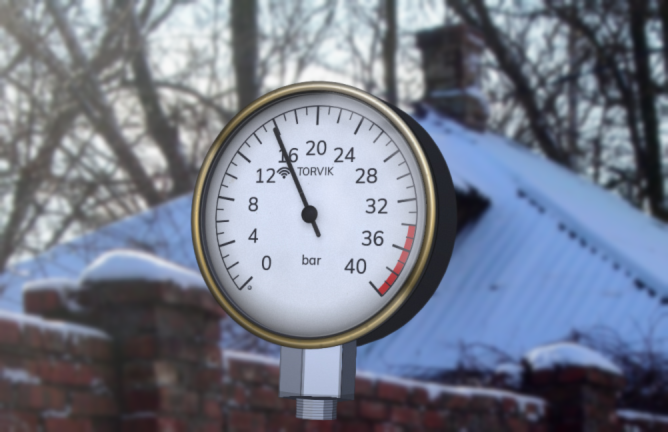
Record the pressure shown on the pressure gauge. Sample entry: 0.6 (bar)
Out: 16 (bar)
